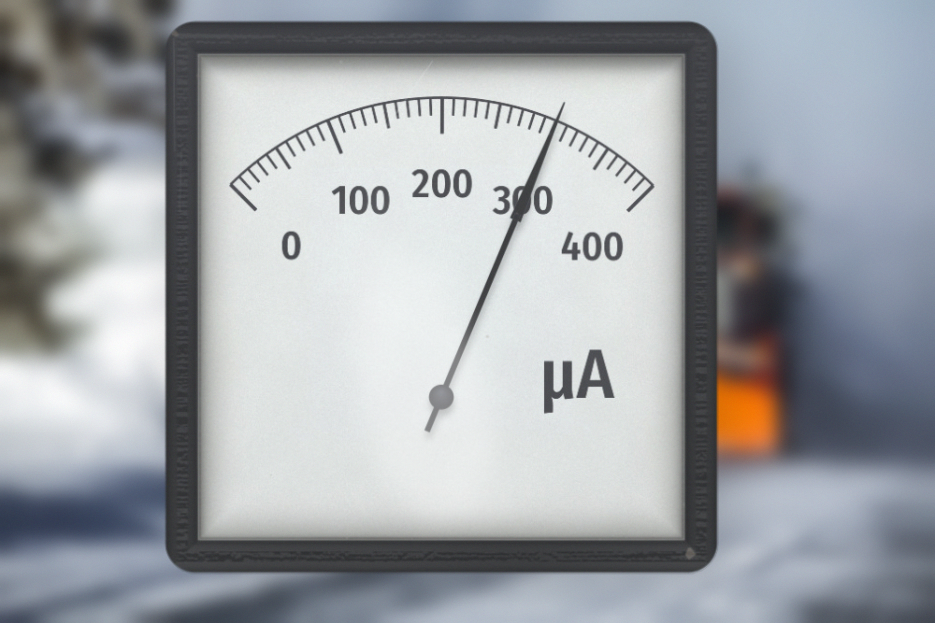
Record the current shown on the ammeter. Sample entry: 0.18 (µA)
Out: 300 (µA)
